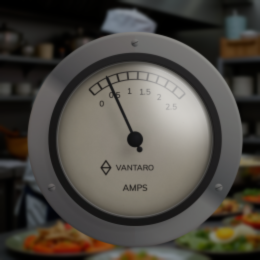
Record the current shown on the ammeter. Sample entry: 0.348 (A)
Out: 0.5 (A)
